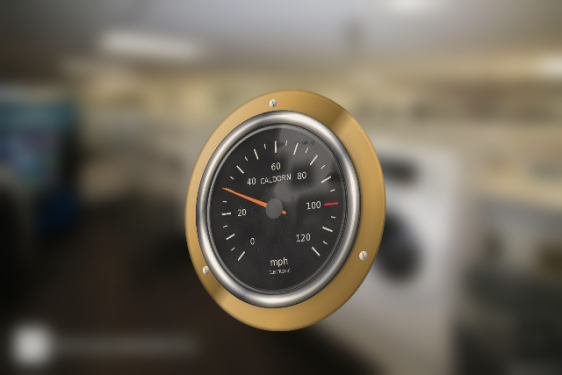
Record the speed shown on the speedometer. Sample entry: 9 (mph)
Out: 30 (mph)
